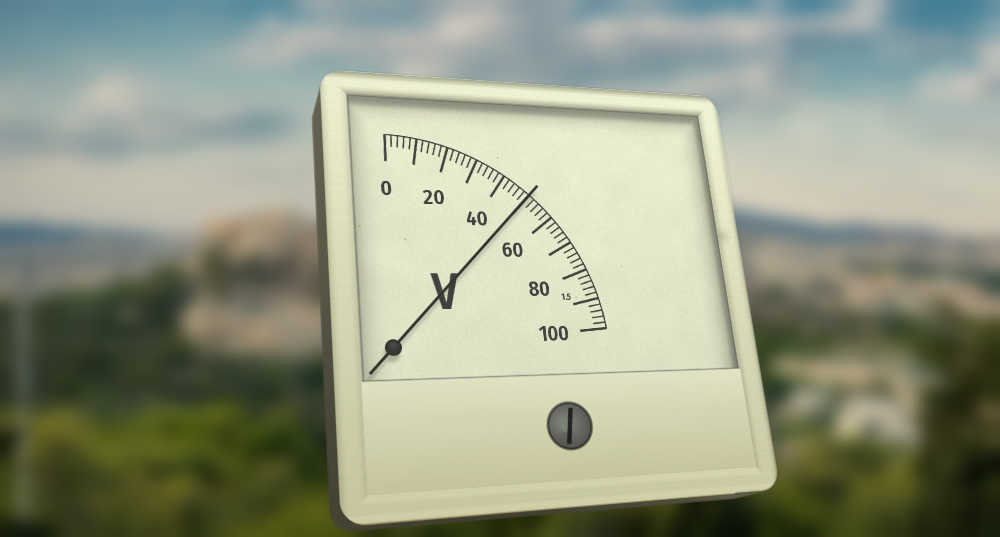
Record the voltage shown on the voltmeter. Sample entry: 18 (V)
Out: 50 (V)
